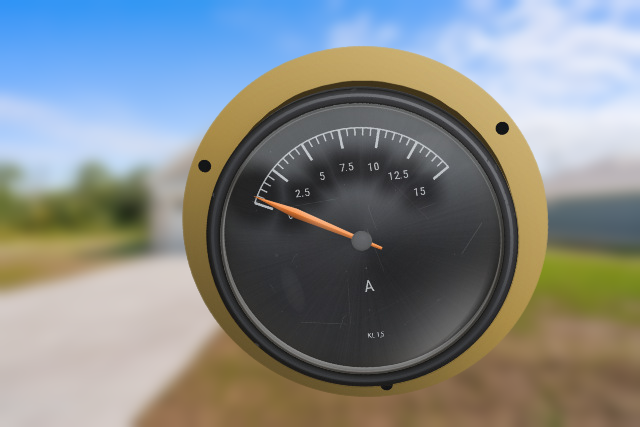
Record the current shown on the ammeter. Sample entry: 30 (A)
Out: 0.5 (A)
